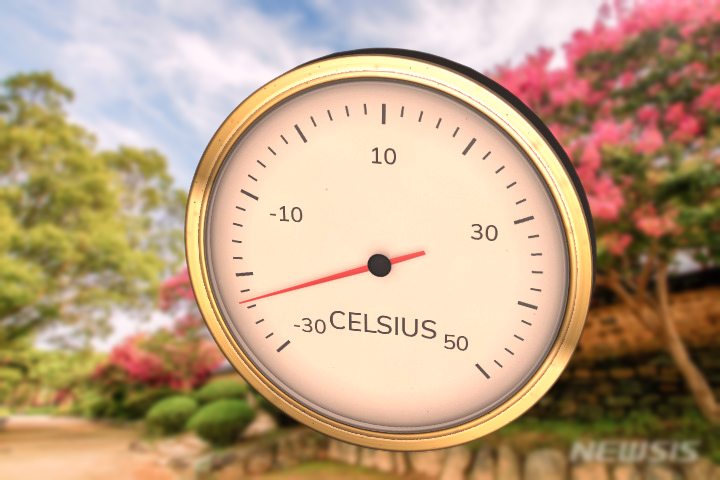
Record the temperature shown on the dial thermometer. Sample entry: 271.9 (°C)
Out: -23 (°C)
